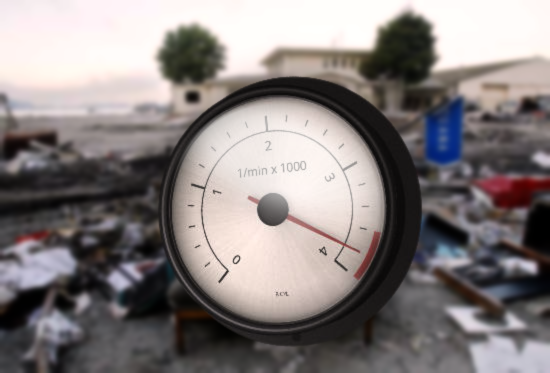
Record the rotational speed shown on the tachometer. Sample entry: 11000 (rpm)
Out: 3800 (rpm)
